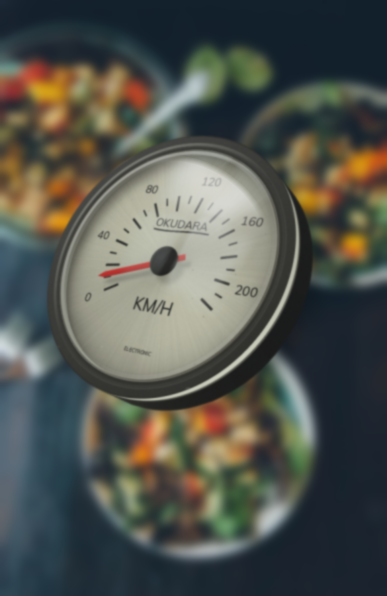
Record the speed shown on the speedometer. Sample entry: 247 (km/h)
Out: 10 (km/h)
